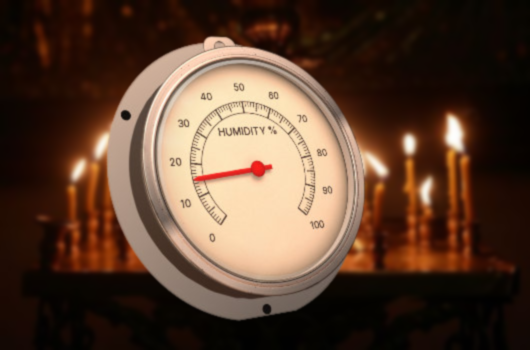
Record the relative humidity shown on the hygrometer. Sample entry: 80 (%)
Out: 15 (%)
